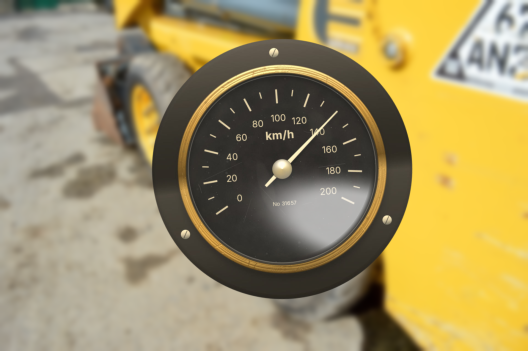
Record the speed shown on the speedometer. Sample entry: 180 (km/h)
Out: 140 (km/h)
